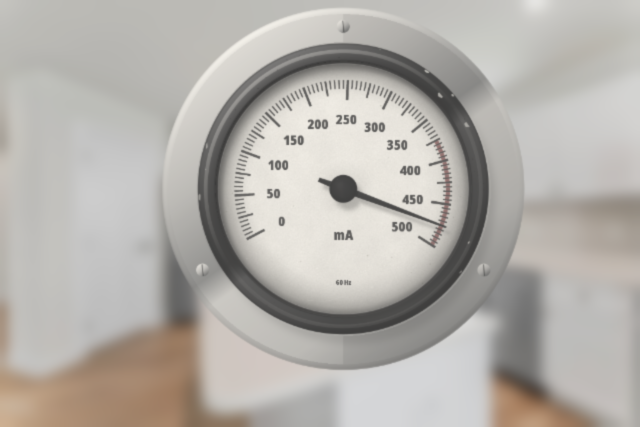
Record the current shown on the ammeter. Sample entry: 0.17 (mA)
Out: 475 (mA)
